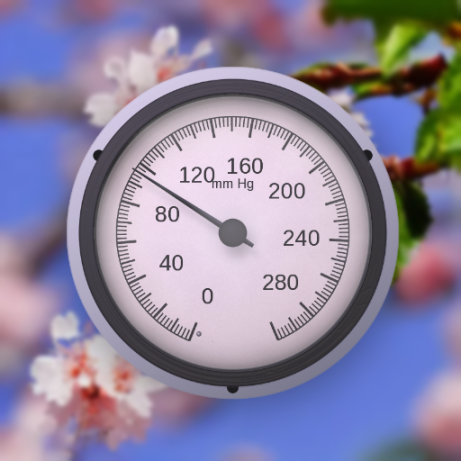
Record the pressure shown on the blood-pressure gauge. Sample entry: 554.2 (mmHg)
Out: 96 (mmHg)
